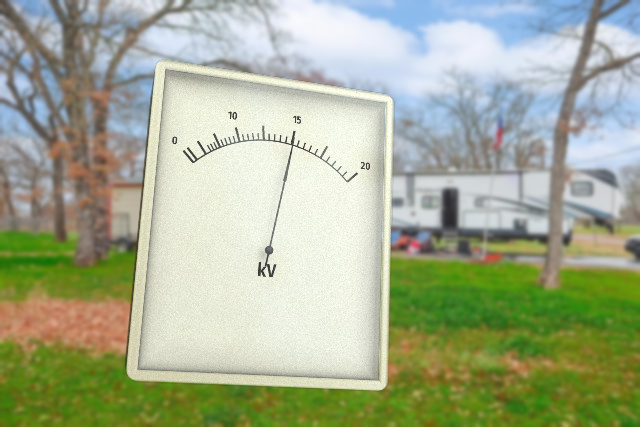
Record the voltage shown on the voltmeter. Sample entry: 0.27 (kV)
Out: 15 (kV)
